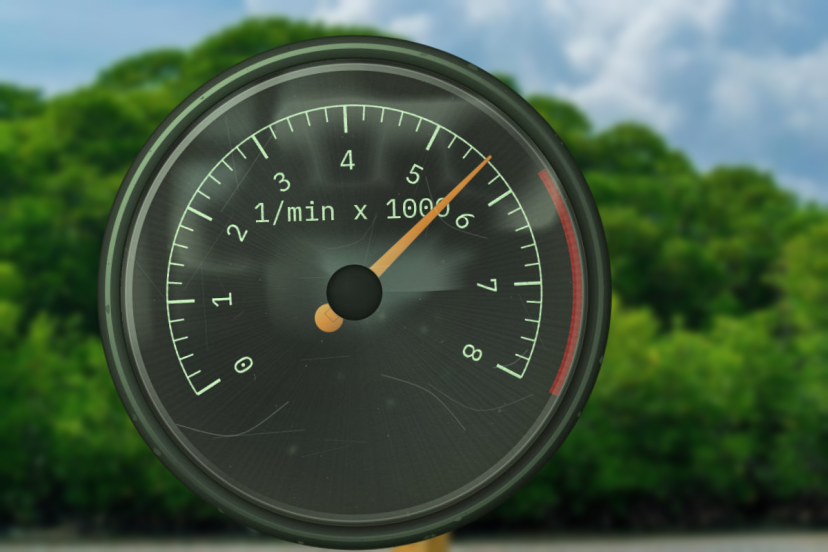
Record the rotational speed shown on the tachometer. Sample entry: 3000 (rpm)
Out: 5600 (rpm)
